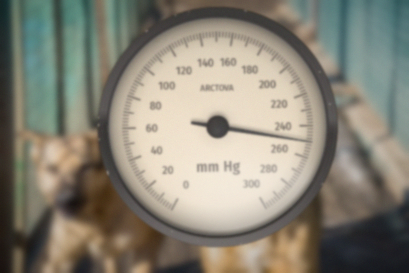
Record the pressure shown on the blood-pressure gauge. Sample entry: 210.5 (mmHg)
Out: 250 (mmHg)
